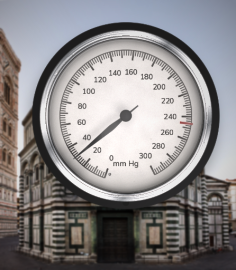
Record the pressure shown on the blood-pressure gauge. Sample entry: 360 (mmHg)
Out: 30 (mmHg)
